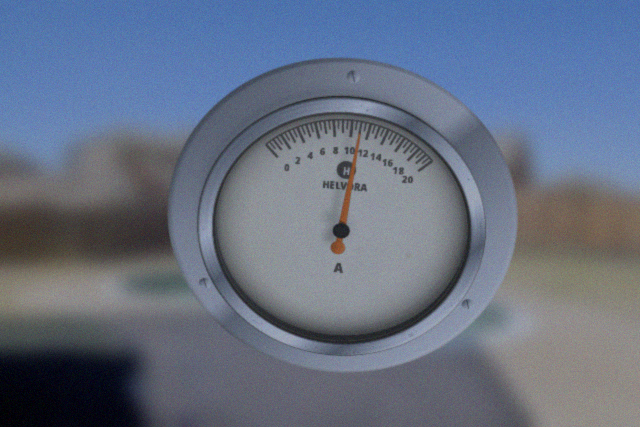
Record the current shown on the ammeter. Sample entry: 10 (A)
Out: 11 (A)
